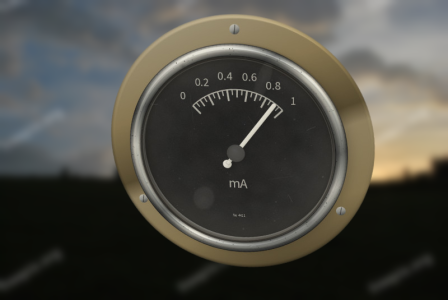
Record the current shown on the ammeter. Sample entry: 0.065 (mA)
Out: 0.9 (mA)
